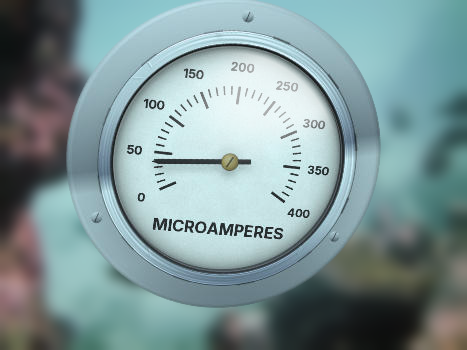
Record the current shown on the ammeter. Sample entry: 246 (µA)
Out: 40 (µA)
